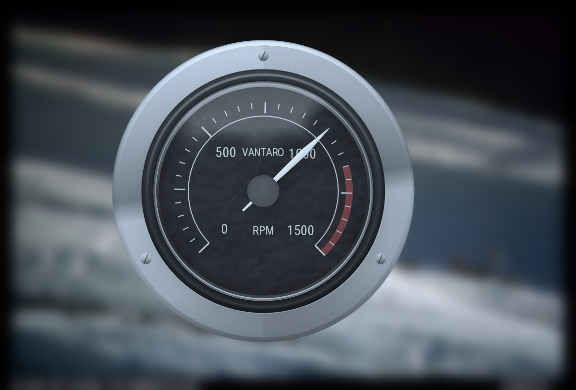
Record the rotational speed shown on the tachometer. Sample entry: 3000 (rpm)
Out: 1000 (rpm)
